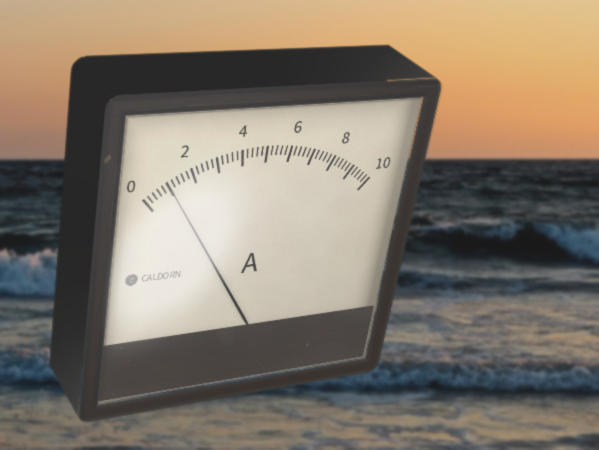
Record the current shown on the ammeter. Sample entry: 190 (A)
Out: 1 (A)
